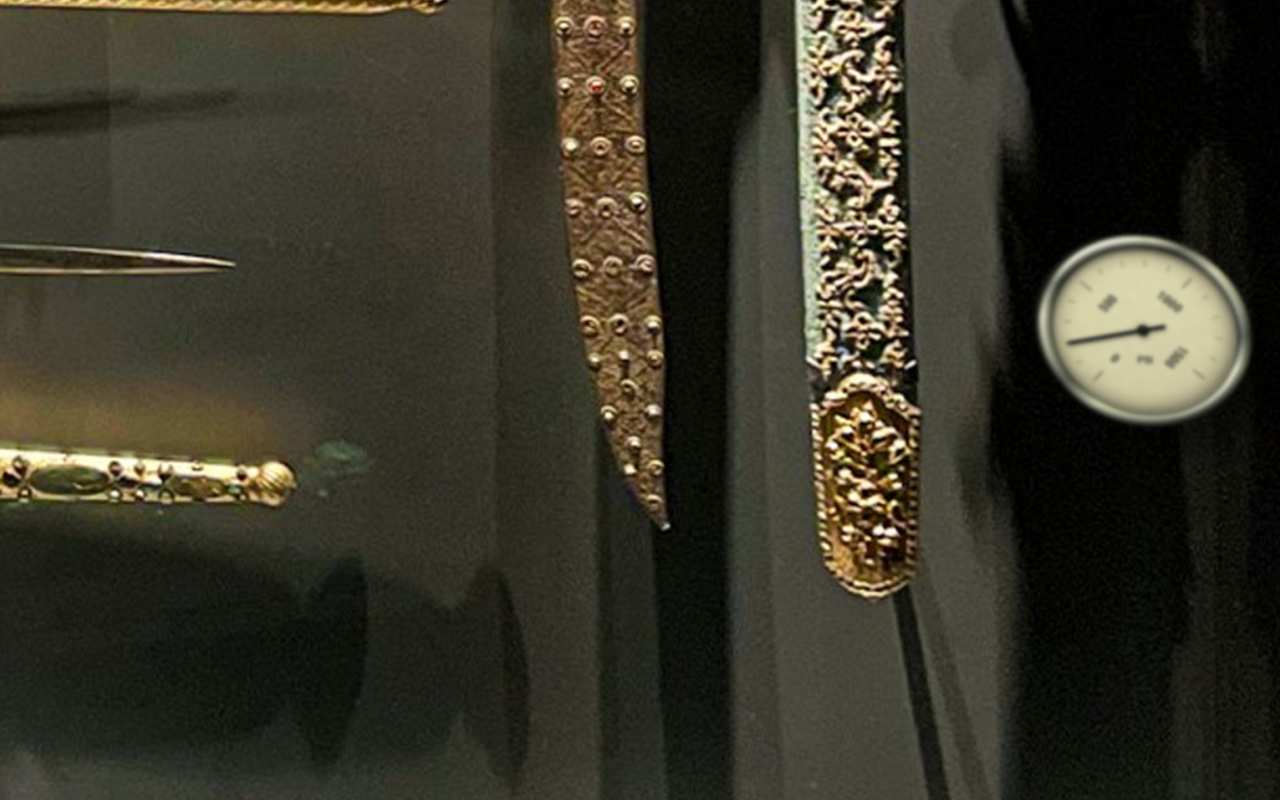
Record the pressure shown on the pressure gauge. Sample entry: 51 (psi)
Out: 200 (psi)
